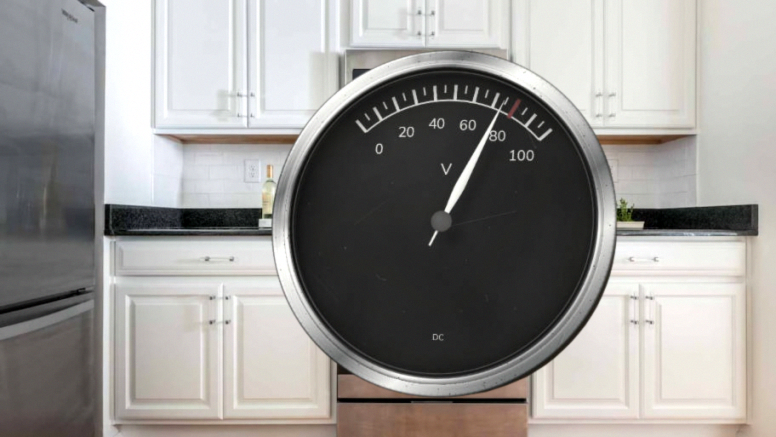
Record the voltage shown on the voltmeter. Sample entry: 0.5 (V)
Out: 75 (V)
